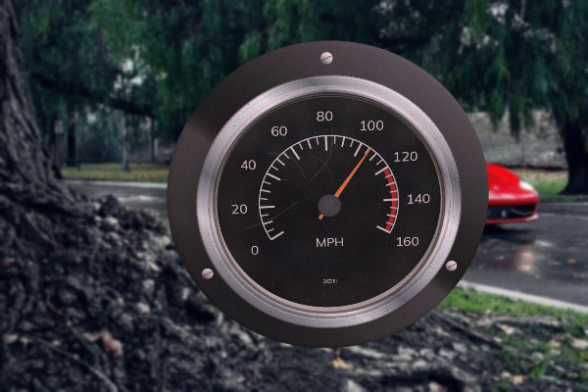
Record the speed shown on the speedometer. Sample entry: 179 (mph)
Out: 105 (mph)
